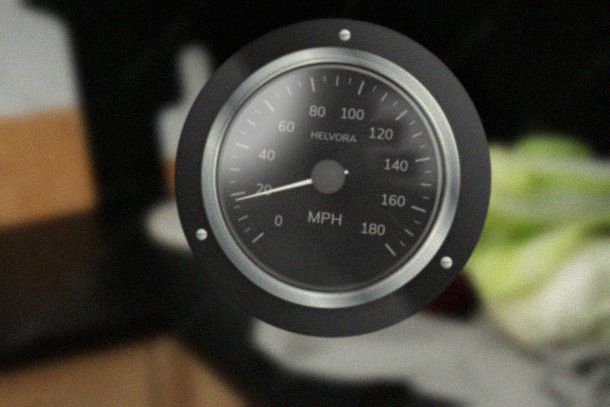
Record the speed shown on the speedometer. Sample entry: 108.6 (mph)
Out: 17.5 (mph)
